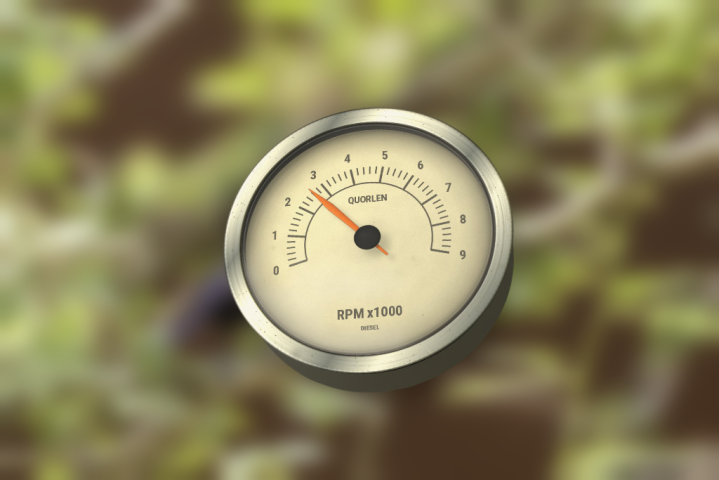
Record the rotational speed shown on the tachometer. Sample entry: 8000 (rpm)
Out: 2600 (rpm)
